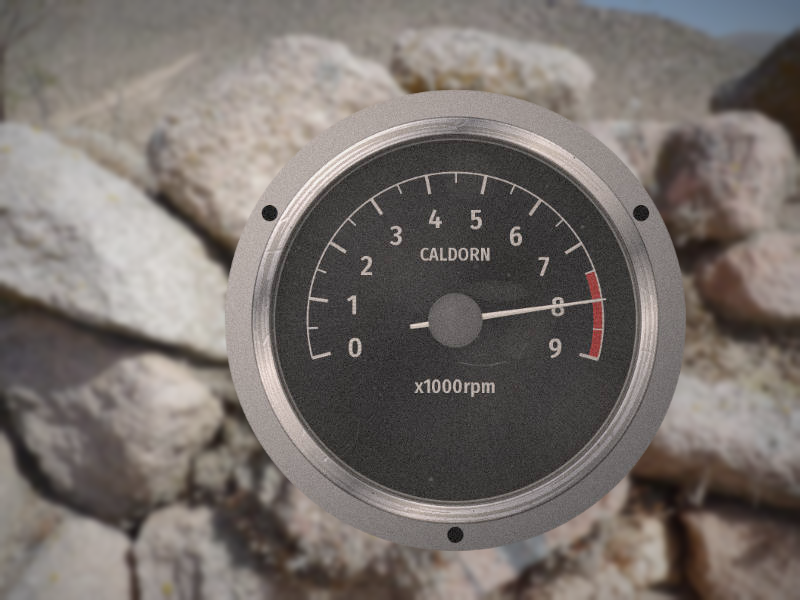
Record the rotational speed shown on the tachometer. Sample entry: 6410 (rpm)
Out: 8000 (rpm)
